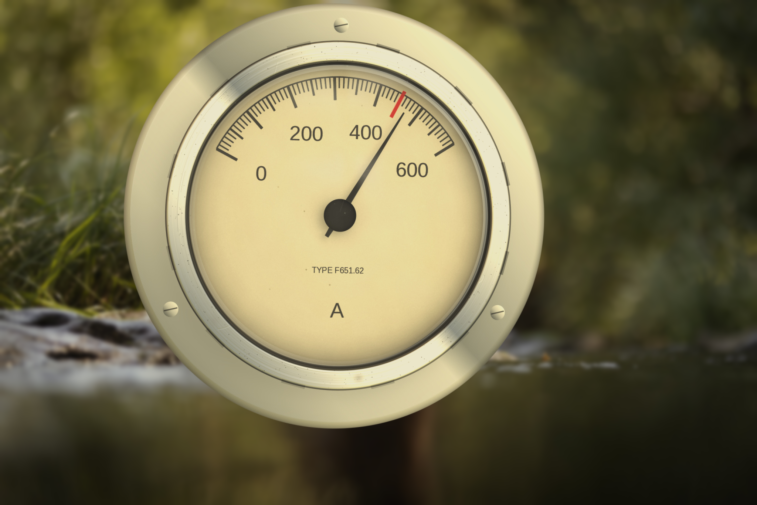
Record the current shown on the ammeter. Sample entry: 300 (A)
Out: 470 (A)
